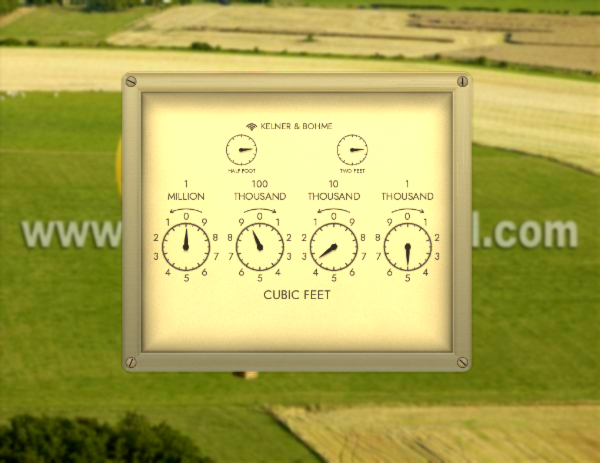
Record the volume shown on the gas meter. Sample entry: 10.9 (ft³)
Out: 993500 (ft³)
